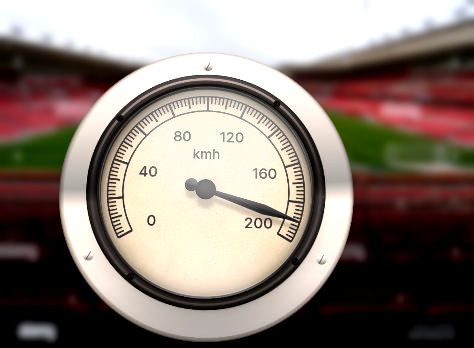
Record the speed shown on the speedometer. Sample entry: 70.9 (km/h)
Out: 190 (km/h)
